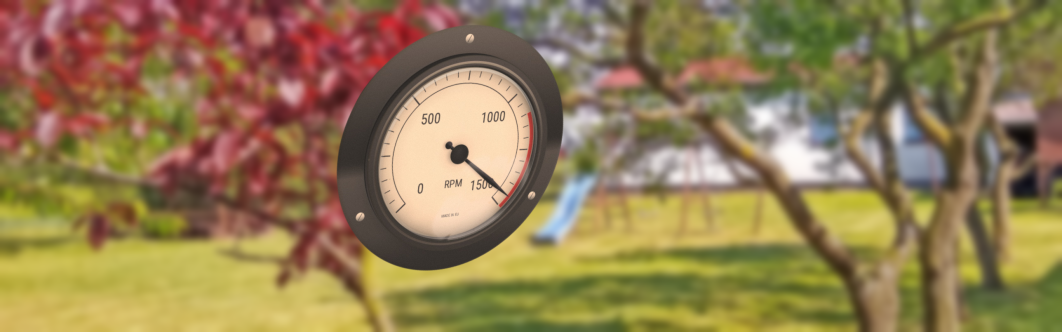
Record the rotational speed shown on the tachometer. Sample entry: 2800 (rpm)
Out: 1450 (rpm)
